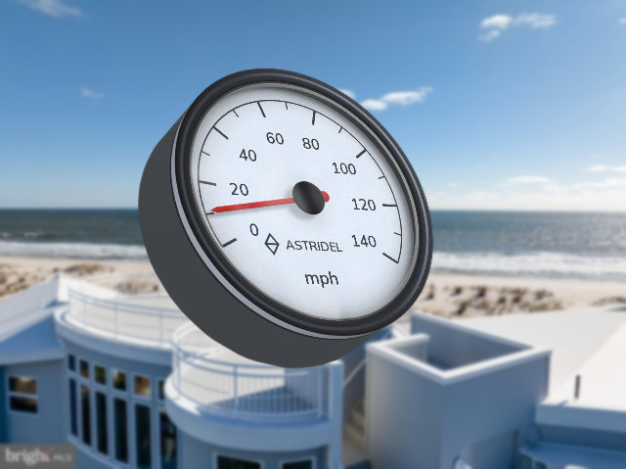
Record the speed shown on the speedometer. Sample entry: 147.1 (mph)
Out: 10 (mph)
